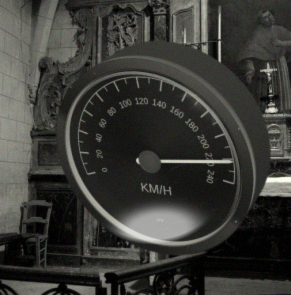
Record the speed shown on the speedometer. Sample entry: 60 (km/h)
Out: 220 (km/h)
